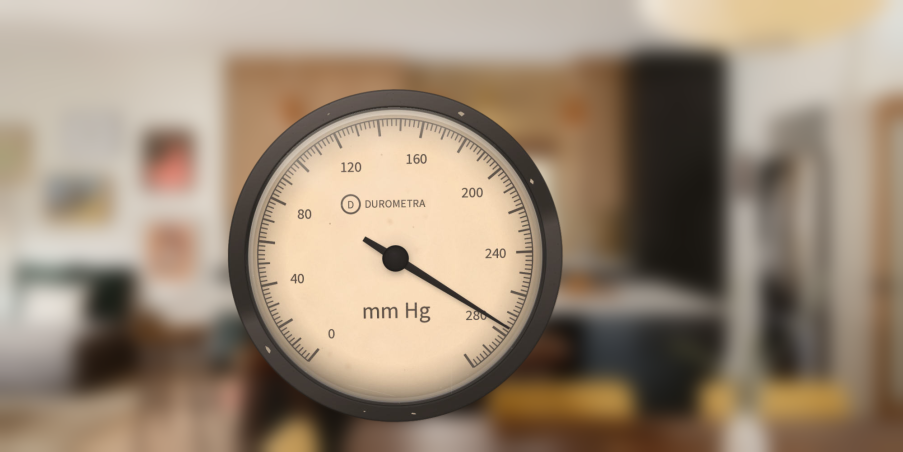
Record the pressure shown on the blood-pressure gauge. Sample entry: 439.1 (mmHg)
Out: 276 (mmHg)
